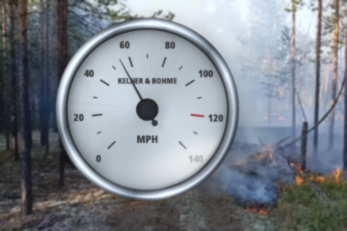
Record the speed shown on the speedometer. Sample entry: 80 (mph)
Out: 55 (mph)
